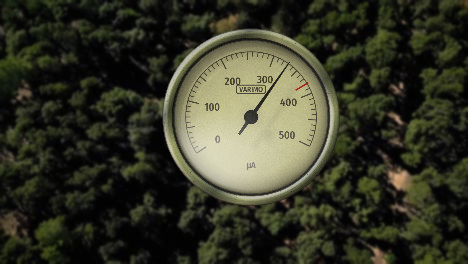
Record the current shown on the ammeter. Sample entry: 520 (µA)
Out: 330 (µA)
